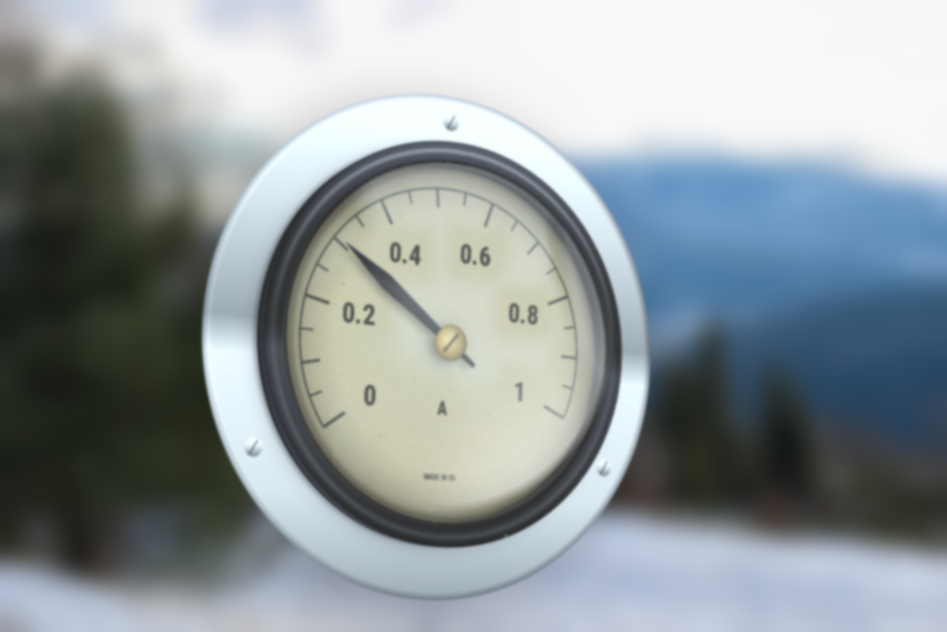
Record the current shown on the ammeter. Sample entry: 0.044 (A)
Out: 0.3 (A)
